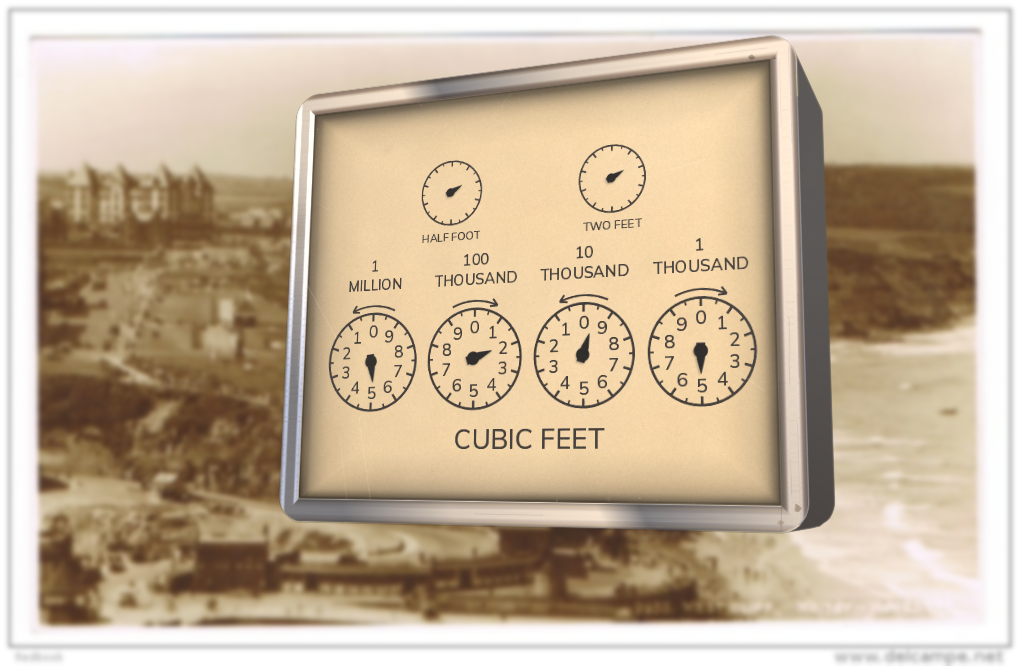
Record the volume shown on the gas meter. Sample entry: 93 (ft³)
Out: 519500 (ft³)
